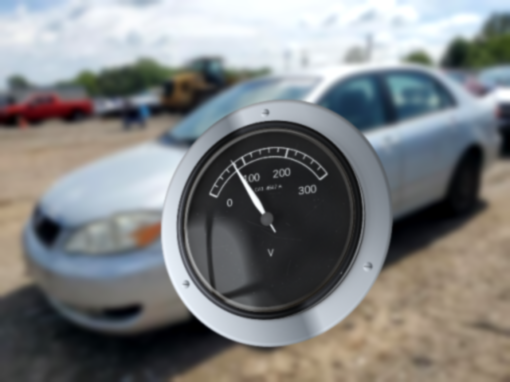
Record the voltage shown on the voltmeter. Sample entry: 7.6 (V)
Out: 80 (V)
